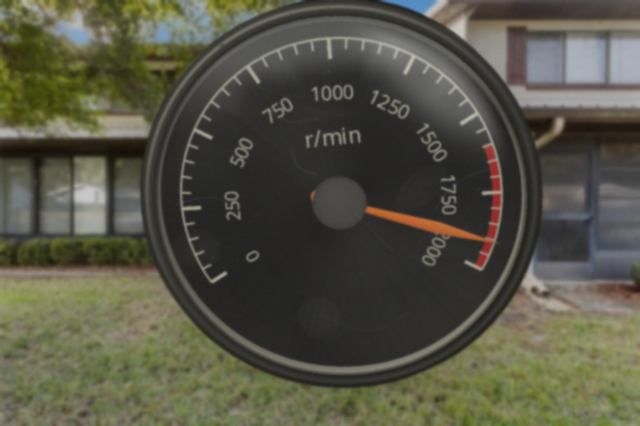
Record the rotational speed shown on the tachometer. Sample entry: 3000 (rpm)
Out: 1900 (rpm)
